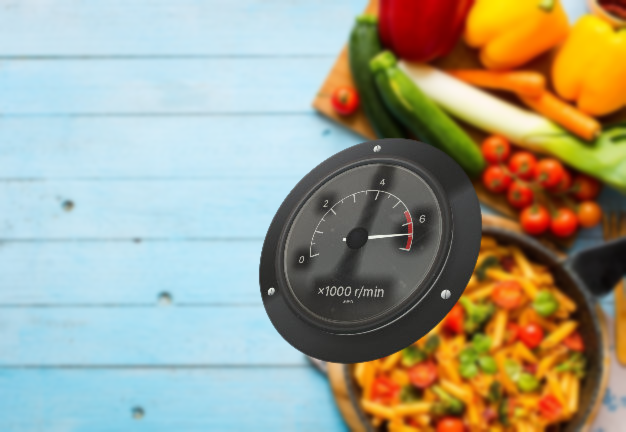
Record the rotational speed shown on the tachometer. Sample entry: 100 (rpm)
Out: 6500 (rpm)
